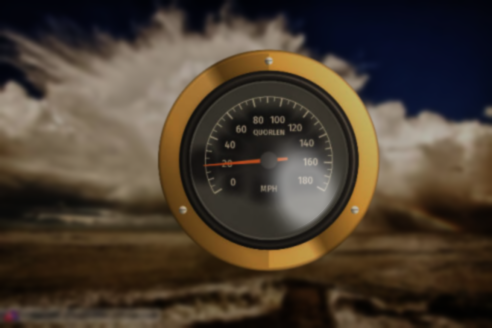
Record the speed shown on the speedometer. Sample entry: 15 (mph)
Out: 20 (mph)
